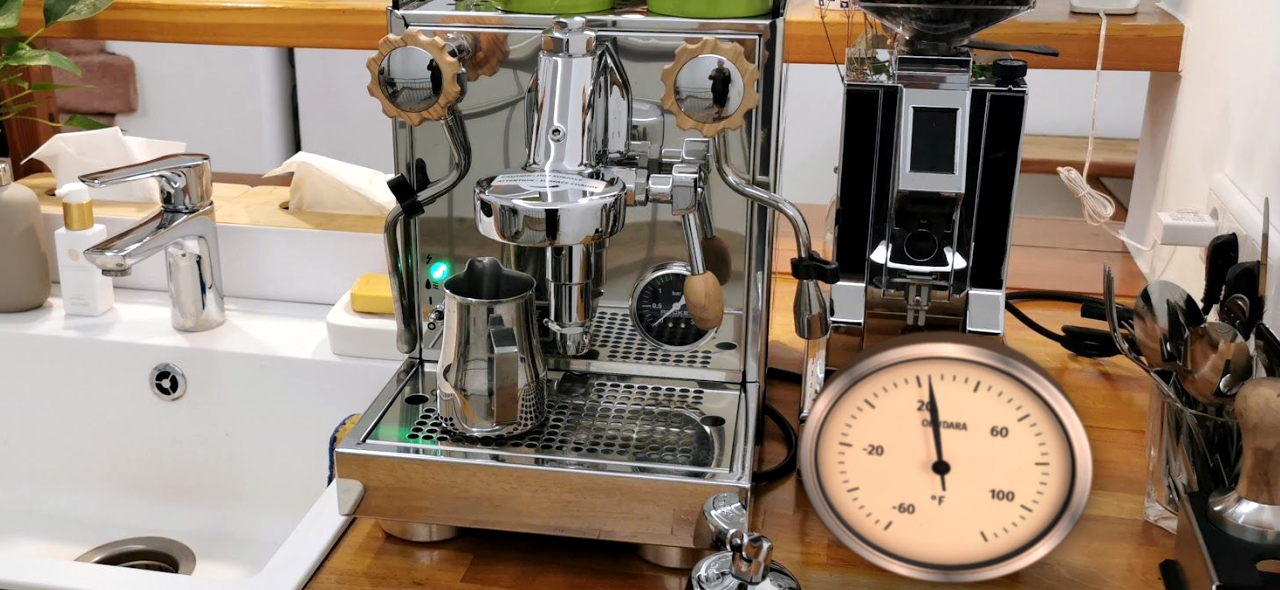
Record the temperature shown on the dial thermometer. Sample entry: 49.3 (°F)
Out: 24 (°F)
